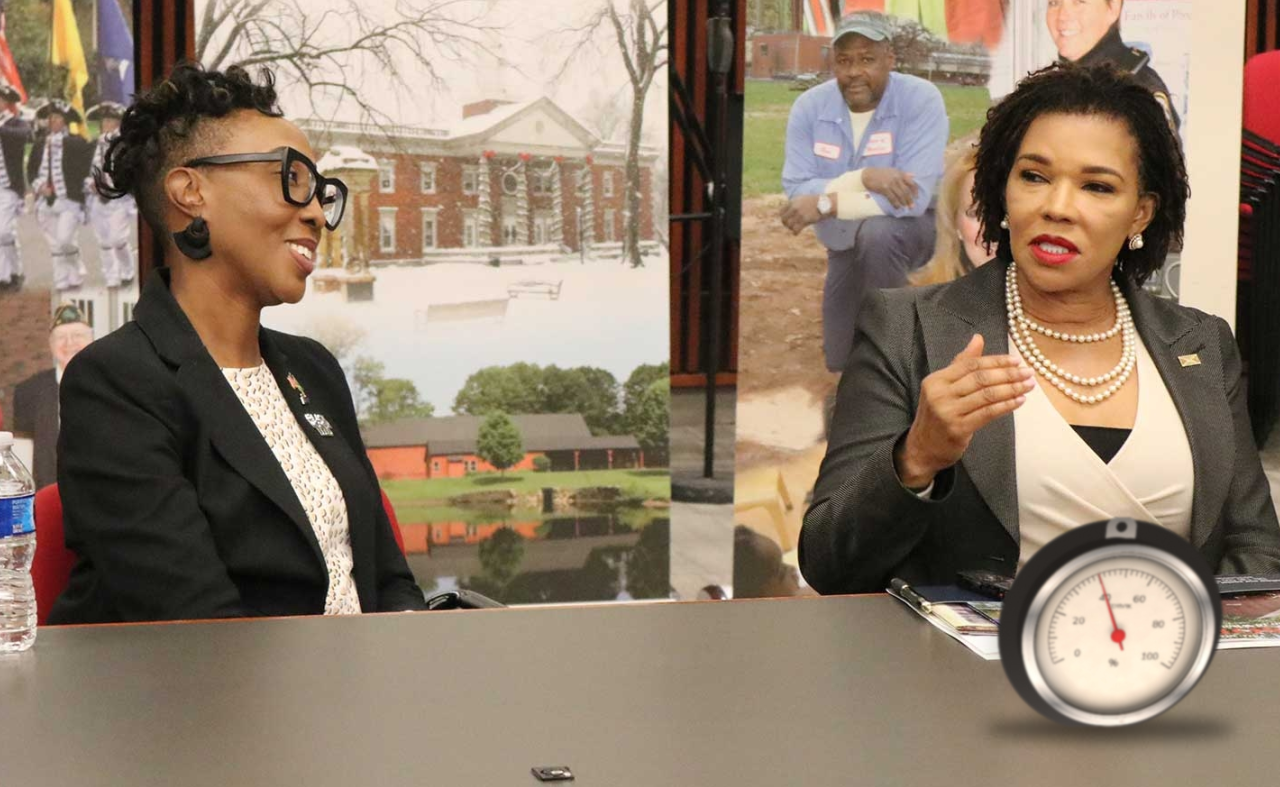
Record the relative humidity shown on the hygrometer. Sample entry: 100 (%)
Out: 40 (%)
